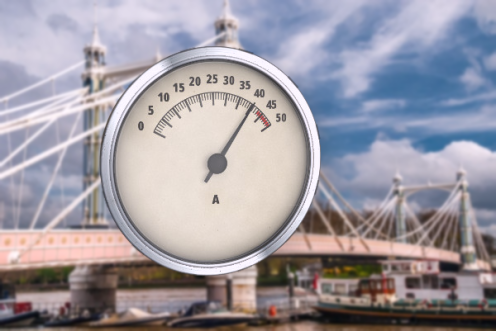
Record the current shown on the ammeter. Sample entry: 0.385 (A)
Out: 40 (A)
